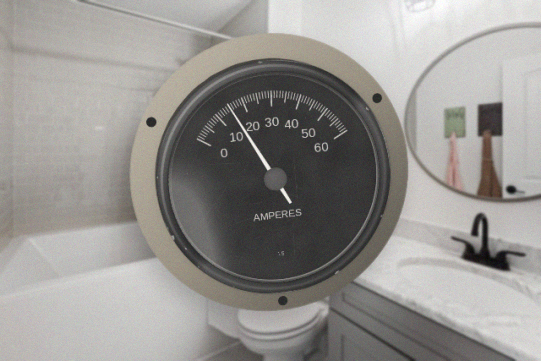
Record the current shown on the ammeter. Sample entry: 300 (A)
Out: 15 (A)
